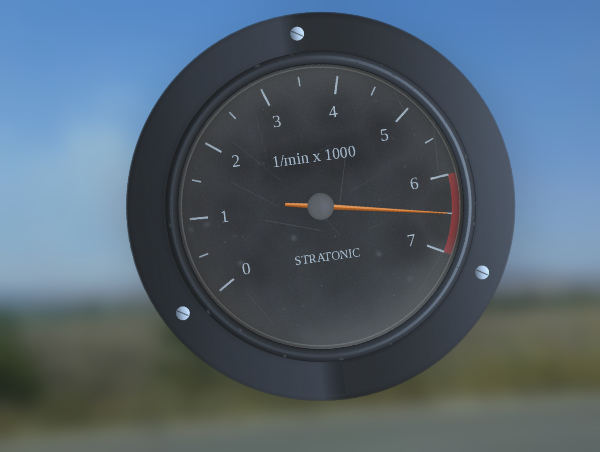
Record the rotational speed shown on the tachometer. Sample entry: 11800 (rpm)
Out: 6500 (rpm)
